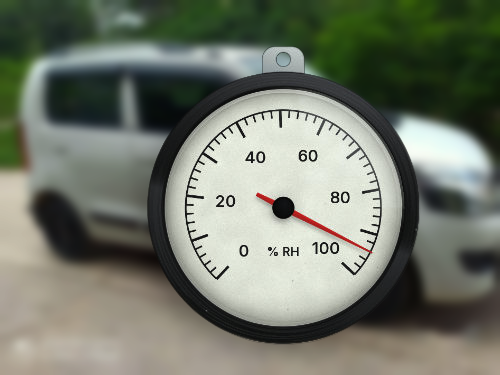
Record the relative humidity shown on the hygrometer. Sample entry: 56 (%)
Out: 94 (%)
